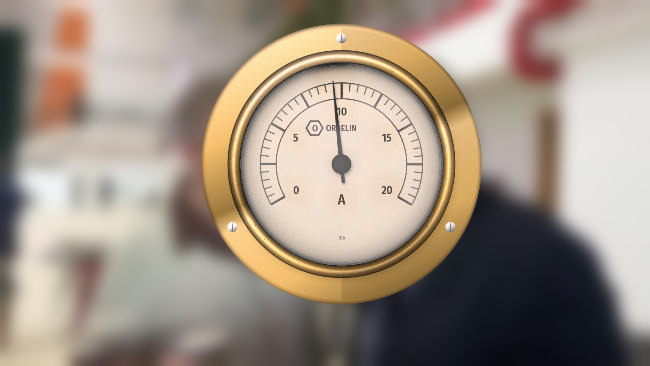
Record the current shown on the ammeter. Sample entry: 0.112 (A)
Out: 9.5 (A)
